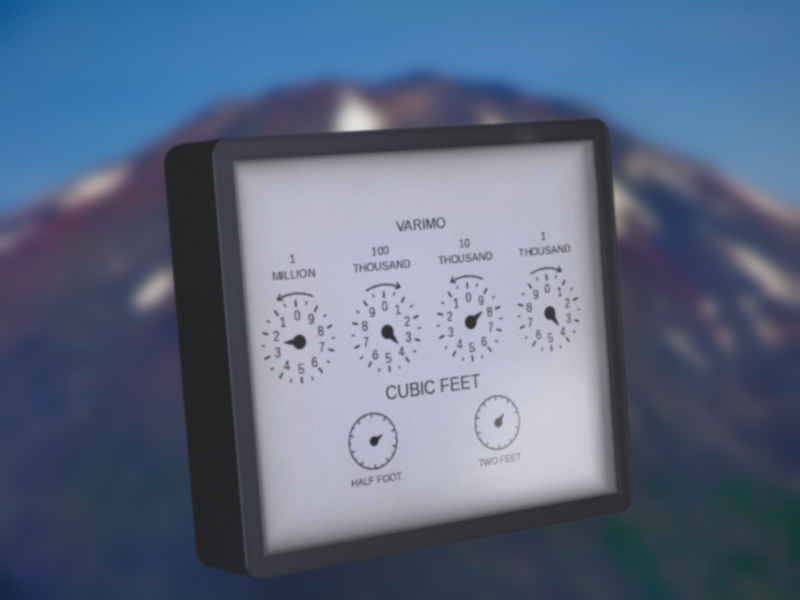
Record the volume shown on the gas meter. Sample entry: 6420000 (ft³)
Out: 238400 (ft³)
